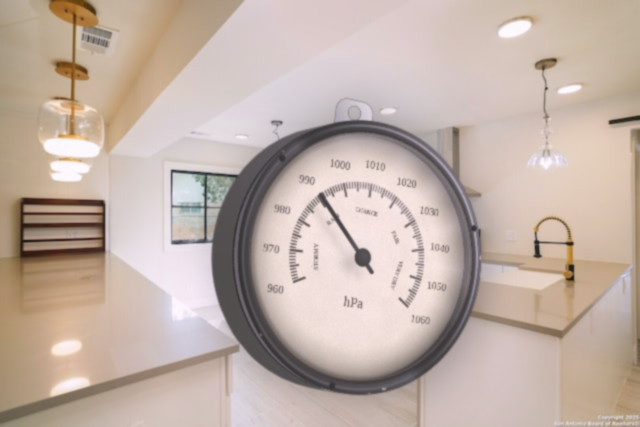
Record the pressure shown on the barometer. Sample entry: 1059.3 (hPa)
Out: 990 (hPa)
